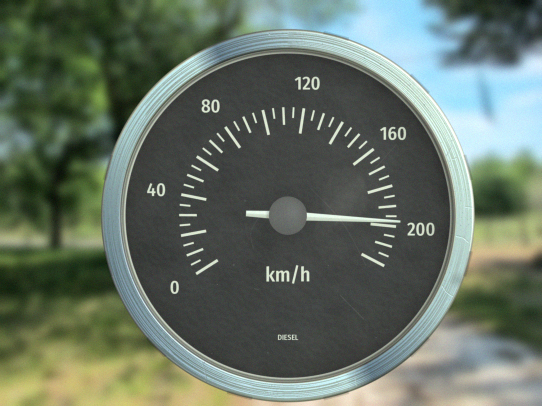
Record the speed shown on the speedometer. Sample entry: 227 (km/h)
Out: 197.5 (km/h)
